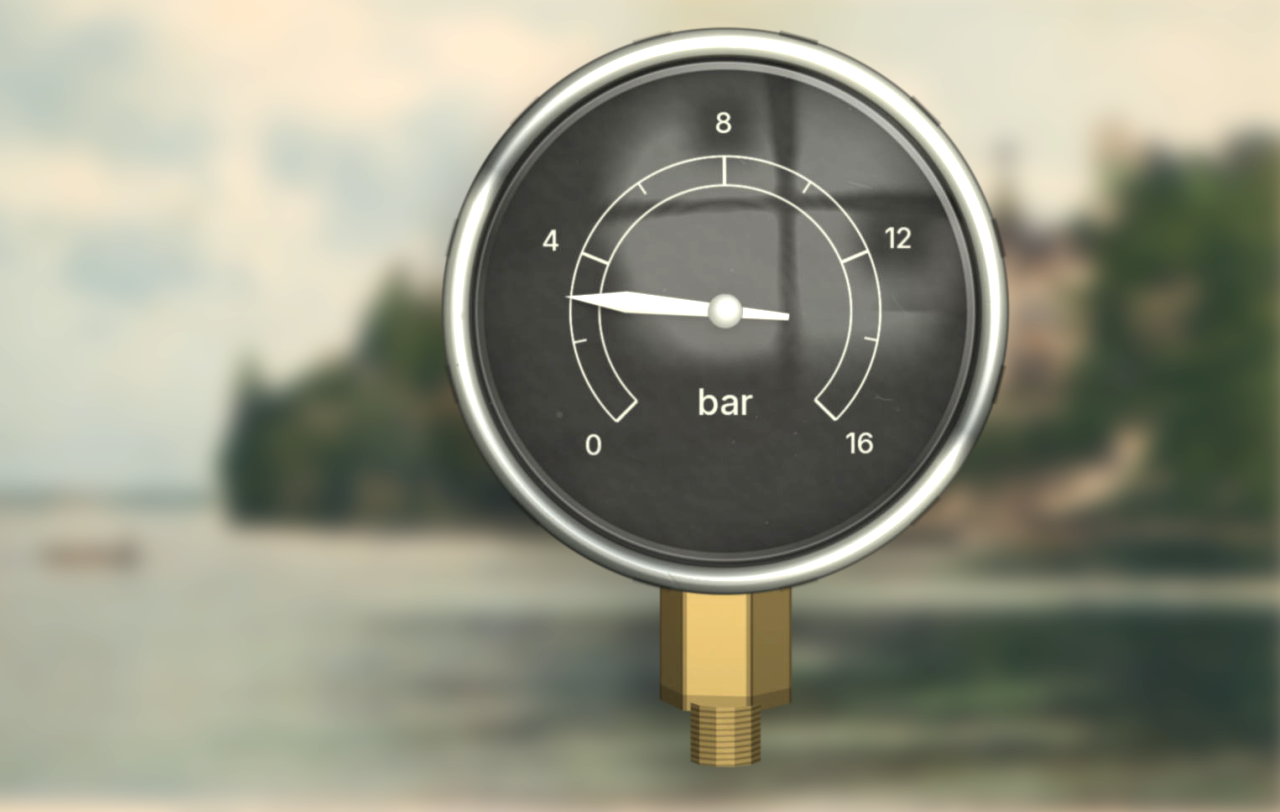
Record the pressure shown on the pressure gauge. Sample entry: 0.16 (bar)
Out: 3 (bar)
